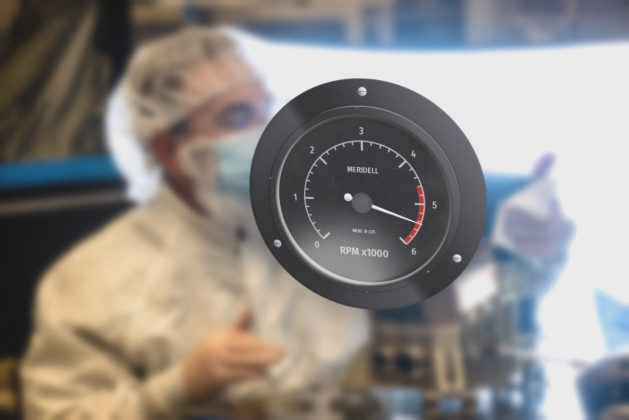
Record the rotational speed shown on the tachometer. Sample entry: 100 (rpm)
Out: 5400 (rpm)
